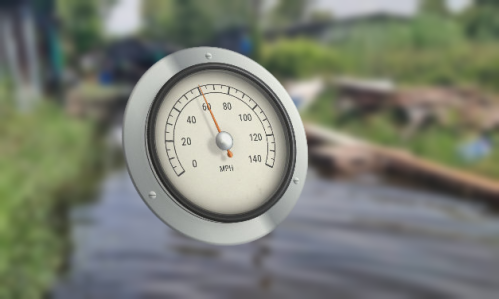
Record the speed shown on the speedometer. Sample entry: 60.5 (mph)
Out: 60 (mph)
